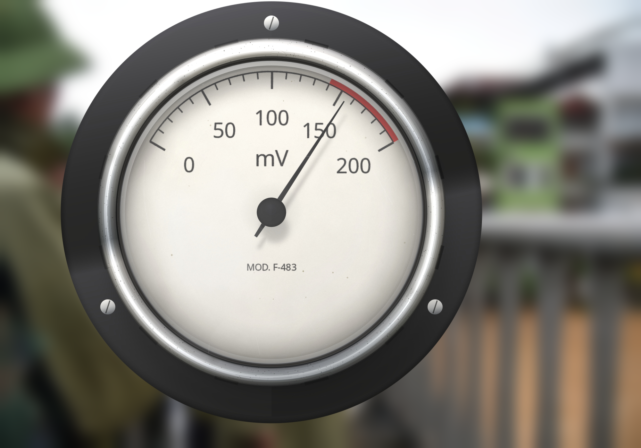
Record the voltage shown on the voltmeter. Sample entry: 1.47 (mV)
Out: 155 (mV)
